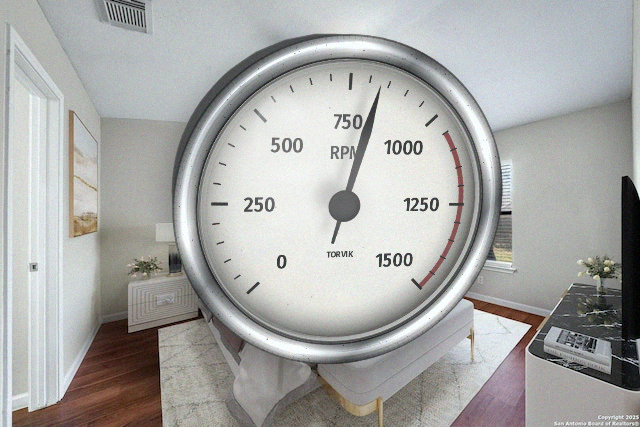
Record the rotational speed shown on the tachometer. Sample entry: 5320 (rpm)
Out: 825 (rpm)
